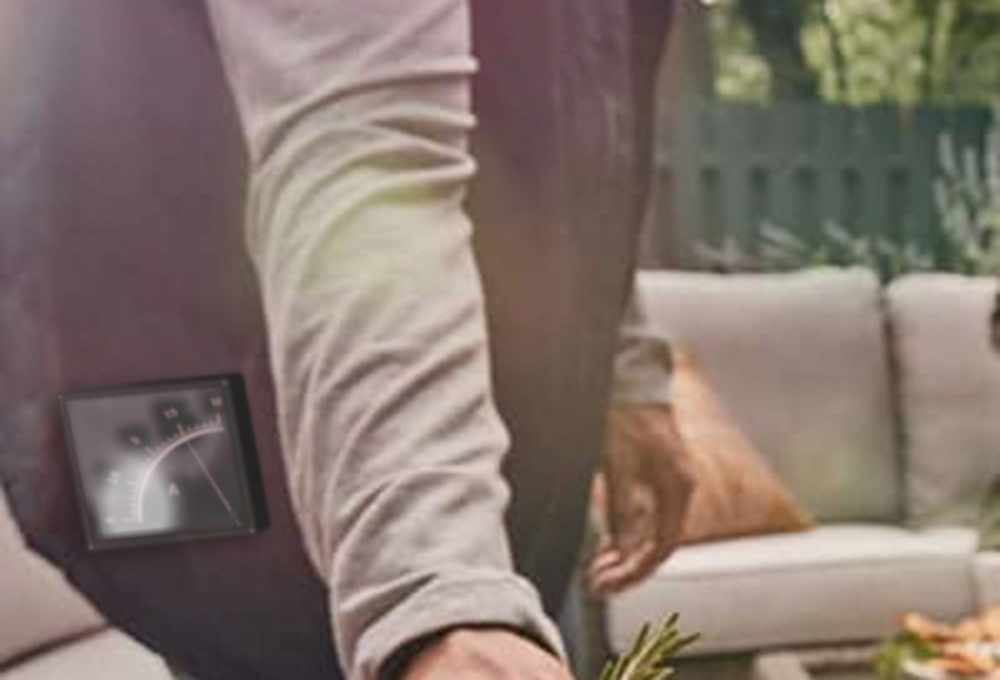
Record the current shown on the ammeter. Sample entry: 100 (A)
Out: 7.5 (A)
